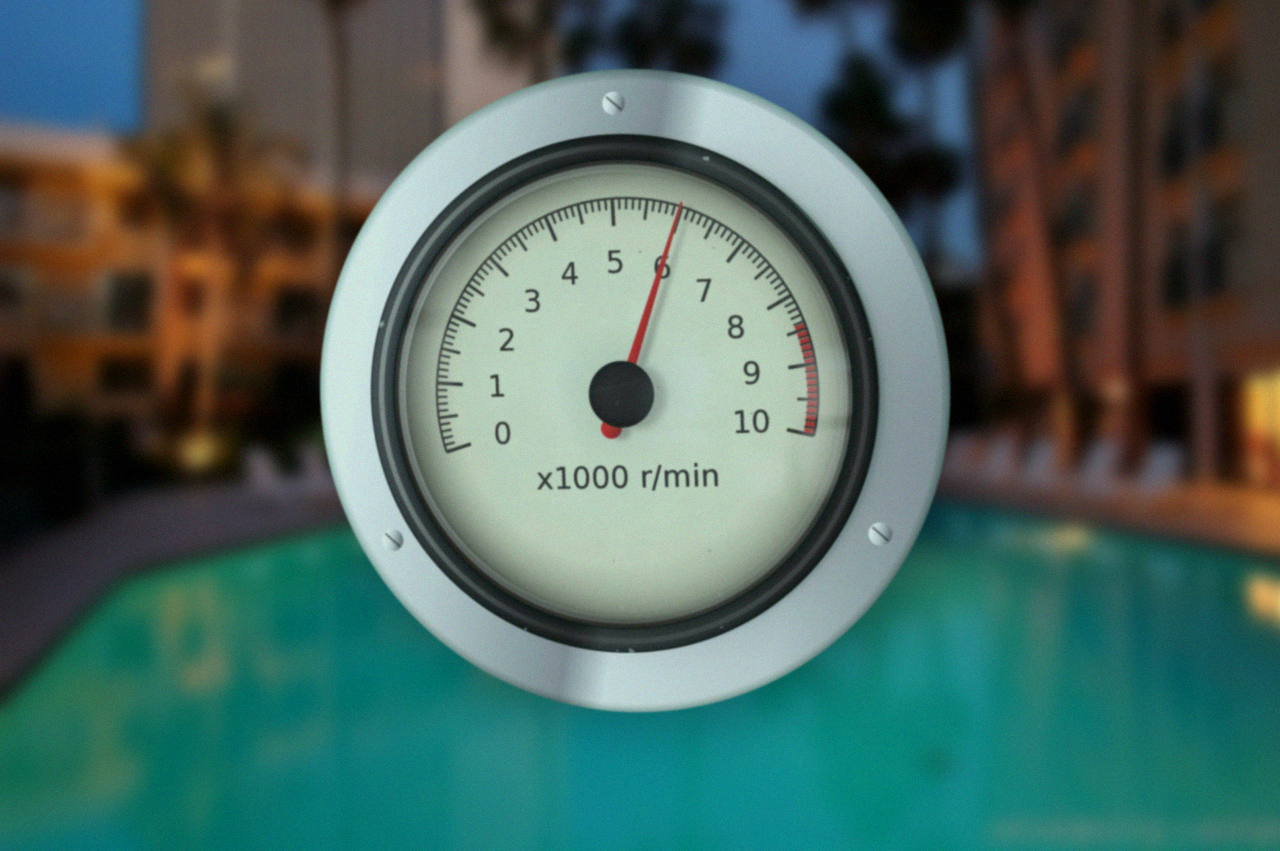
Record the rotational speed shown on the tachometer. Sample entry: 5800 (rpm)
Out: 6000 (rpm)
